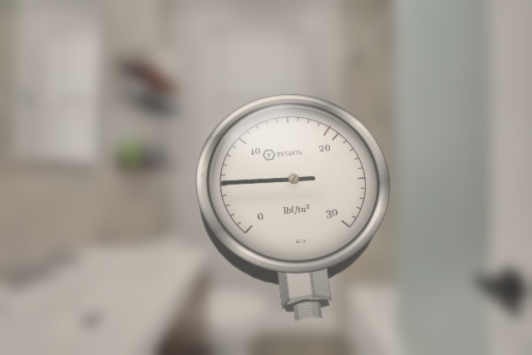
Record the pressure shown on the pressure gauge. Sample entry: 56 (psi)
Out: 5 (psi)
